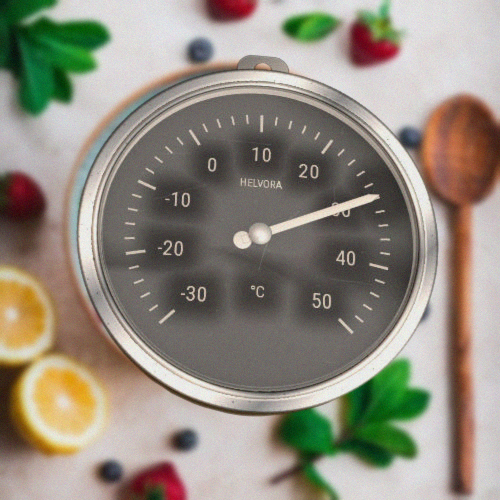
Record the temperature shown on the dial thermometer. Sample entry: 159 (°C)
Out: 30 (°C)
